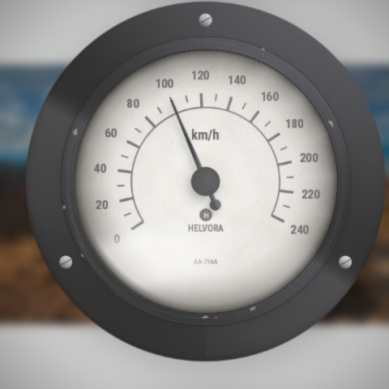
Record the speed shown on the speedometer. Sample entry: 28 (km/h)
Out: 100 (km/h)
